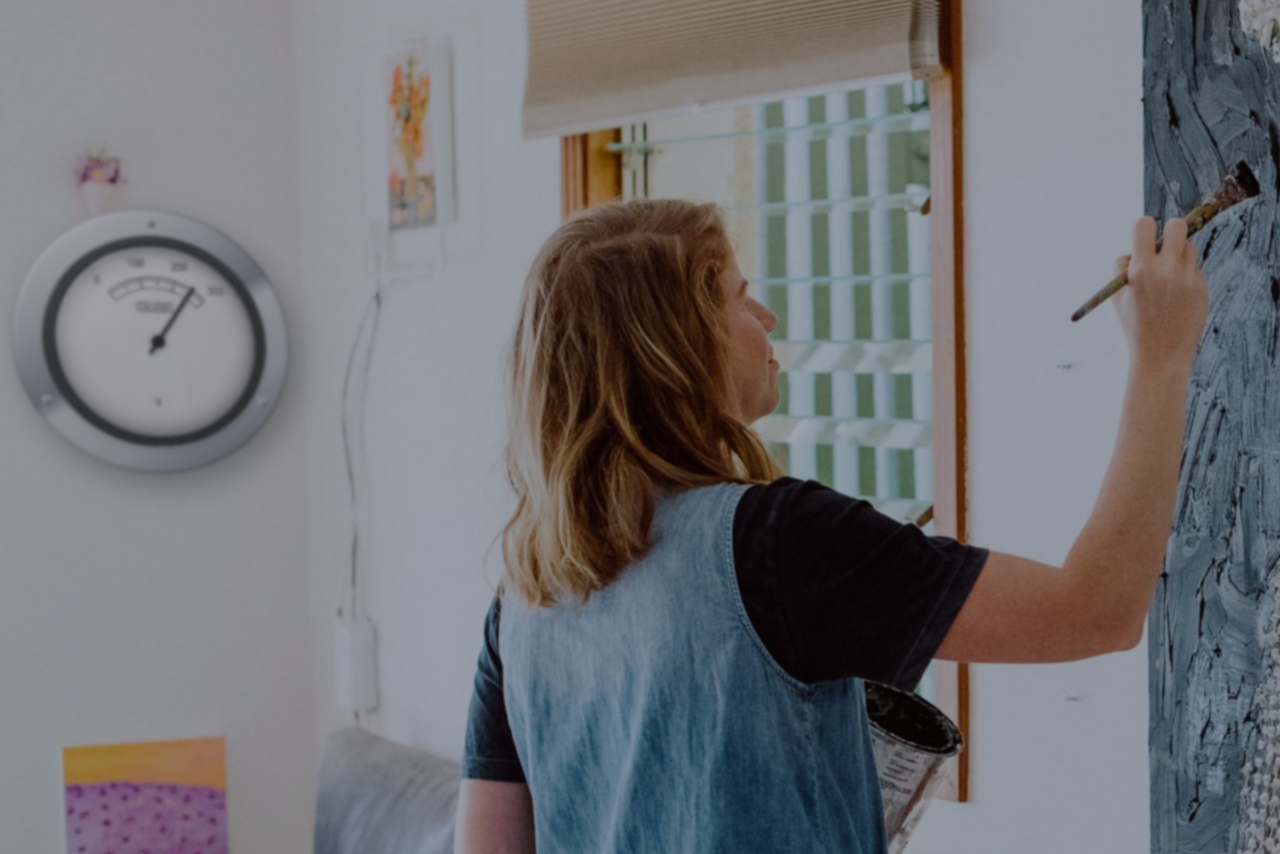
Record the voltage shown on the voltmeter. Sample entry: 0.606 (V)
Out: 250 (V)
